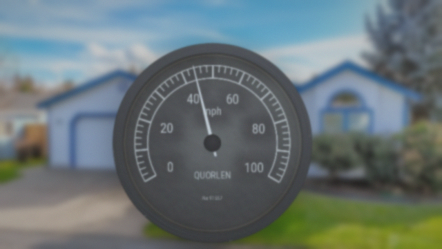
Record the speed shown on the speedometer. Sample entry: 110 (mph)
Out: 44 (mph)
